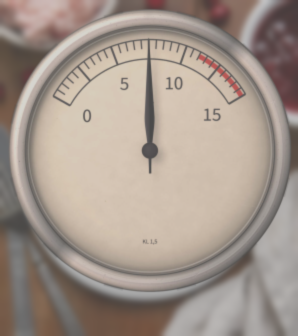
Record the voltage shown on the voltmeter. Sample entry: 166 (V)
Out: 7.5 (V)
